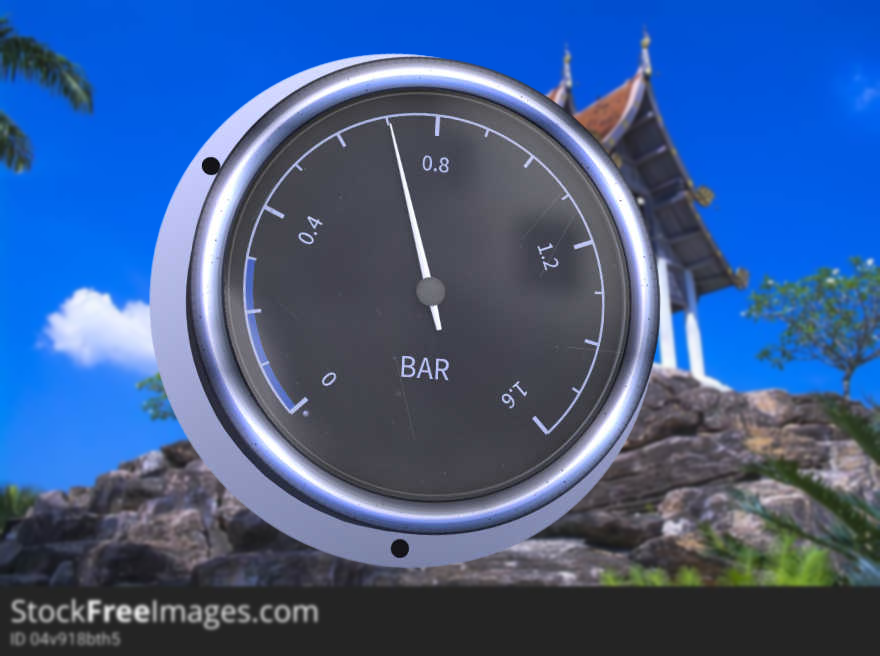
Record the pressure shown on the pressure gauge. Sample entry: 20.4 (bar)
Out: 0.7 (bar)
